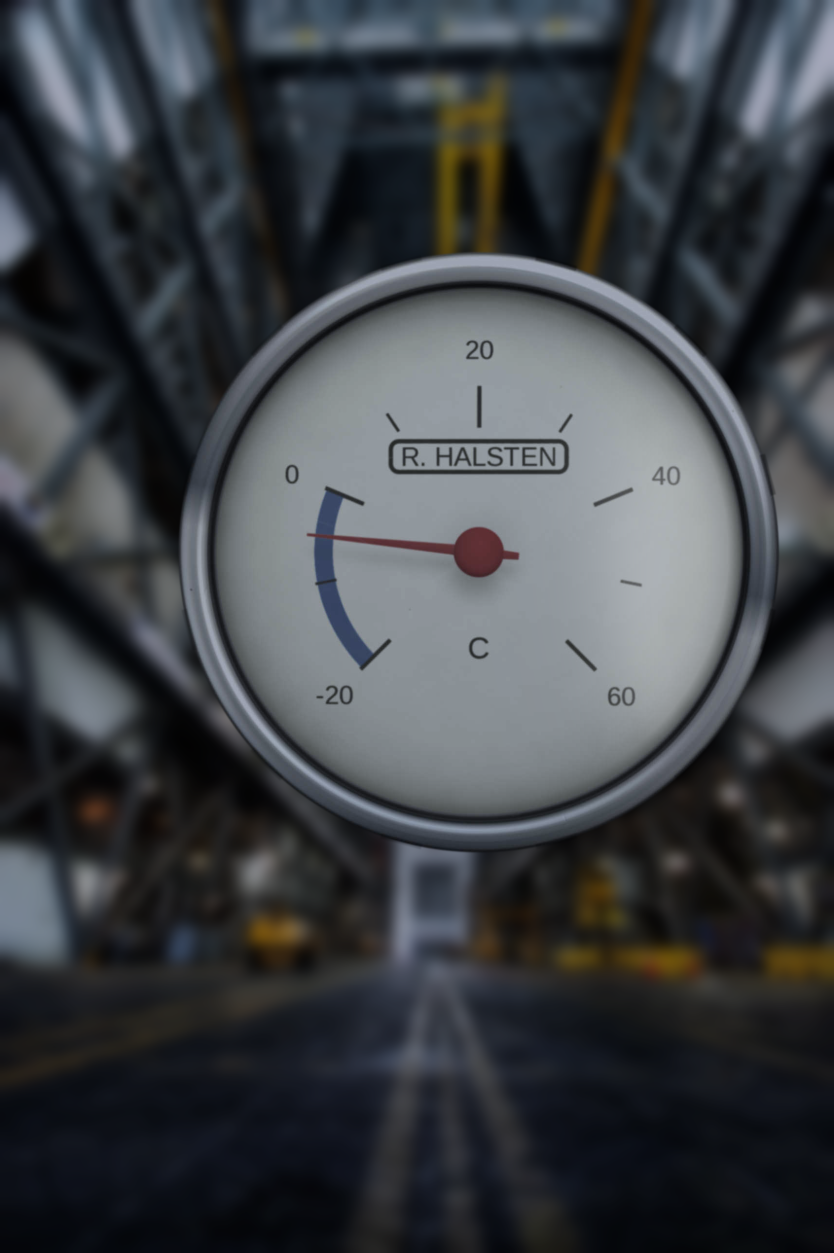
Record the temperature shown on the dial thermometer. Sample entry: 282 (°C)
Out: -5 (°C)
